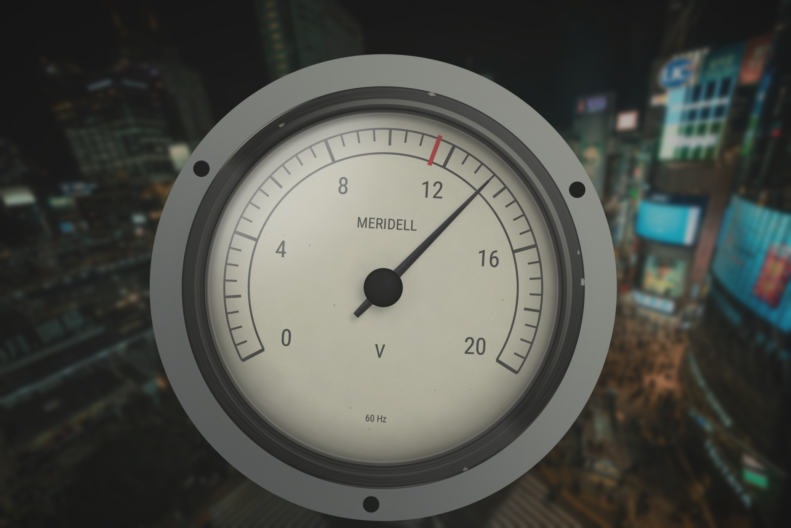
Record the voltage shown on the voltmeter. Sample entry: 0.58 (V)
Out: 13.5 (V)
